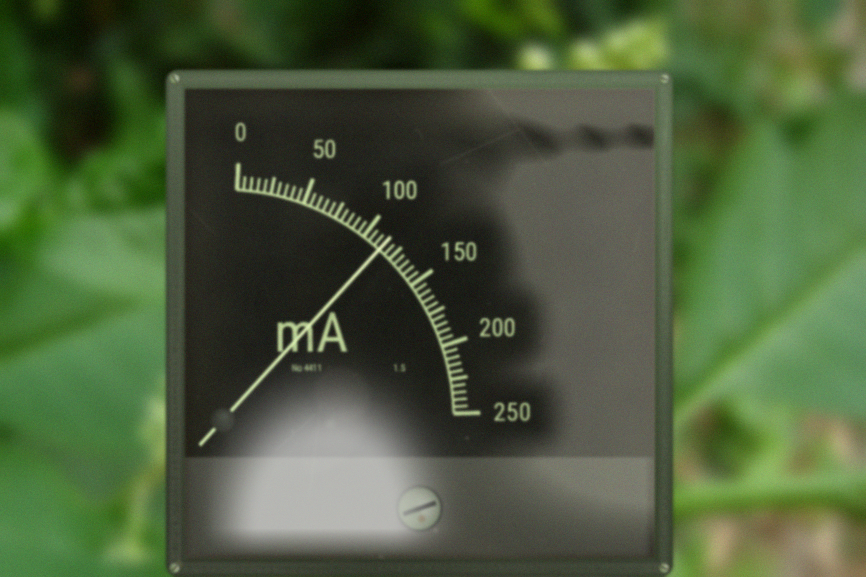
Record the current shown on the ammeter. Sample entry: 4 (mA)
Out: 115 (mA)
